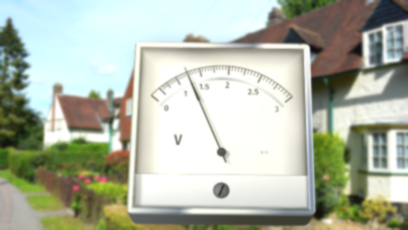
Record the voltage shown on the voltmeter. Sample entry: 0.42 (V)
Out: 1.25 (V)
